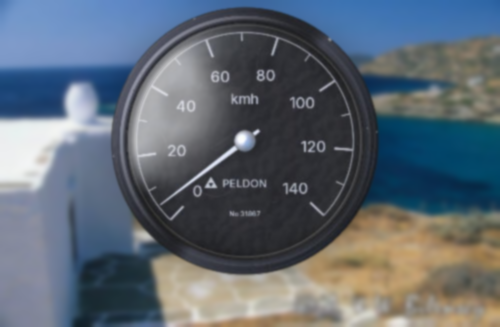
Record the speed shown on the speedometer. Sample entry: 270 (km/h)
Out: 5 (km/h)
